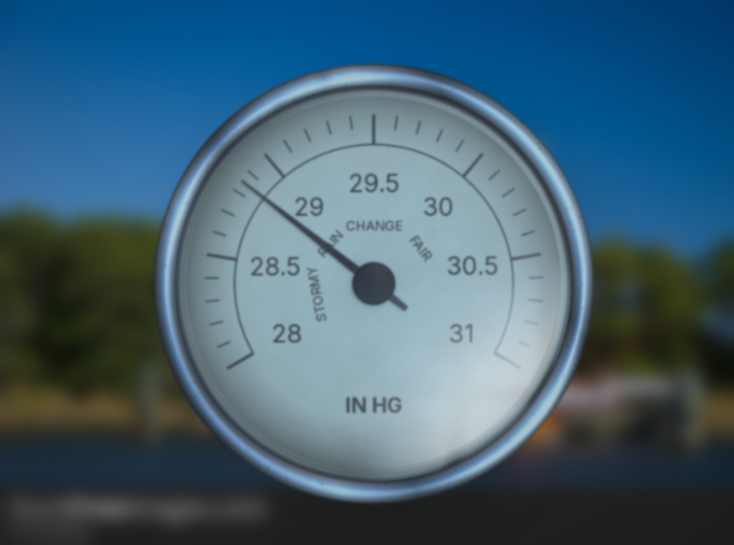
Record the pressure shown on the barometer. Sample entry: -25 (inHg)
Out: 28.85 (inHg)
